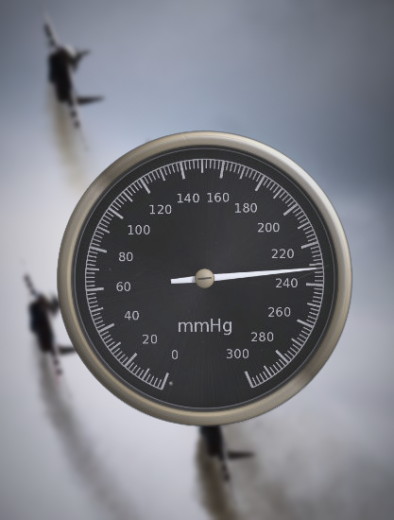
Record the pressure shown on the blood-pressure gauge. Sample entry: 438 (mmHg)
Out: 232 (mmHg)
